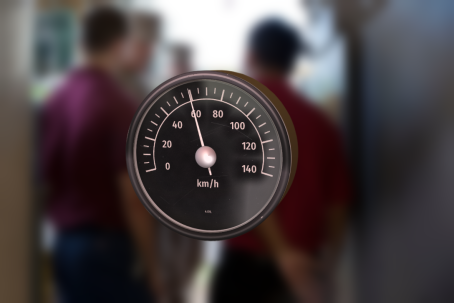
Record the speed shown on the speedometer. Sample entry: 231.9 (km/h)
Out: 60 (km/h)
